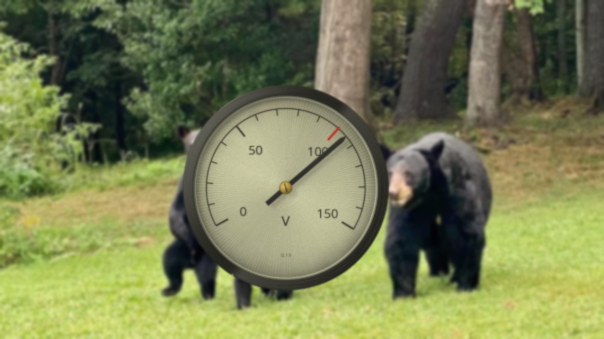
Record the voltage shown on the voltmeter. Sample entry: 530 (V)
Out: 105 (V)
